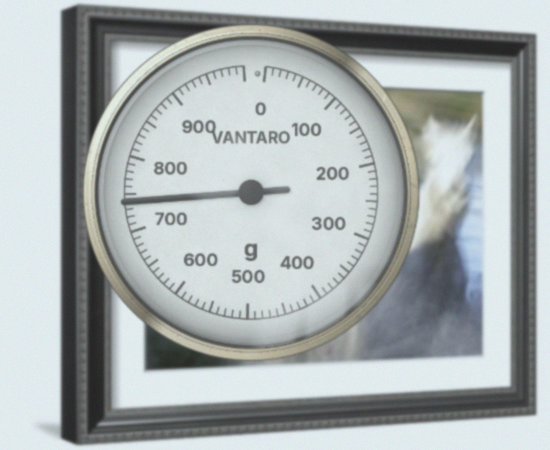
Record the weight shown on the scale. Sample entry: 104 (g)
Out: 740 (g)
